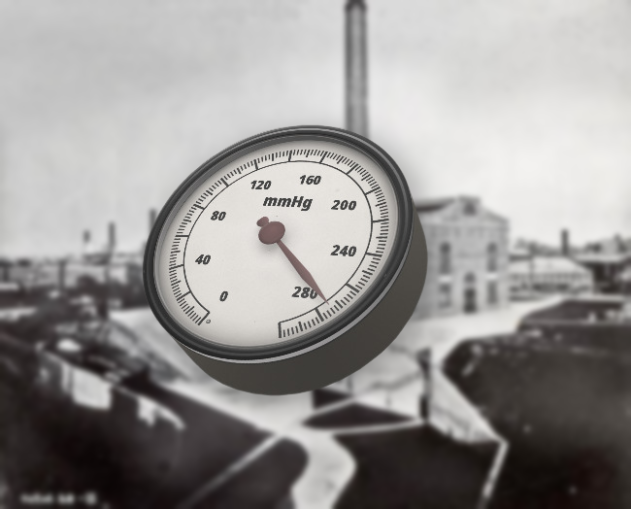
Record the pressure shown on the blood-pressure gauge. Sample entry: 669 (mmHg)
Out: 274 (mmHg)
